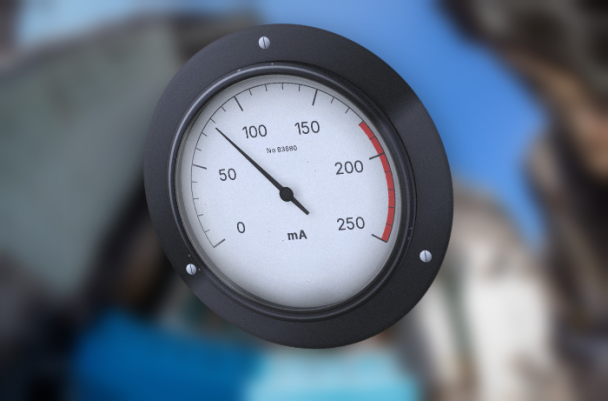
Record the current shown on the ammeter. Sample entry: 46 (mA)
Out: 80 (mA)
